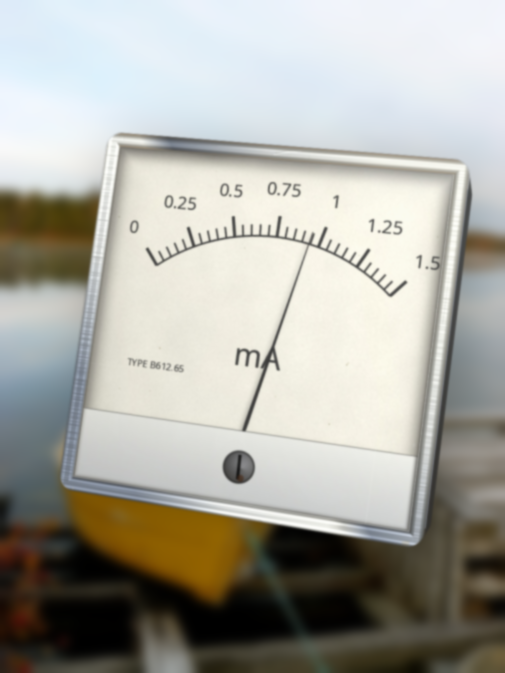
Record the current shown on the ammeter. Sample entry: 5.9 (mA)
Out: 0.95 (mA)
